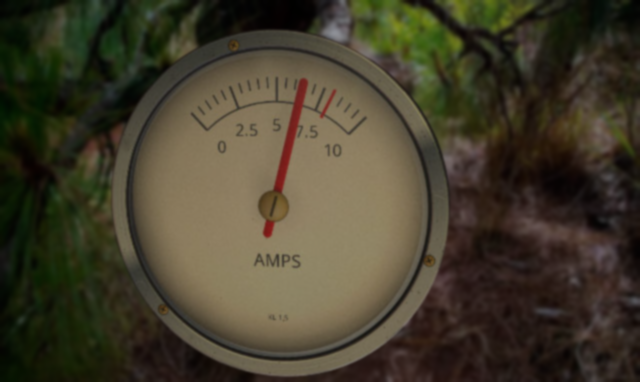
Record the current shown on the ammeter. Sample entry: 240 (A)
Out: 6.5 (A)
